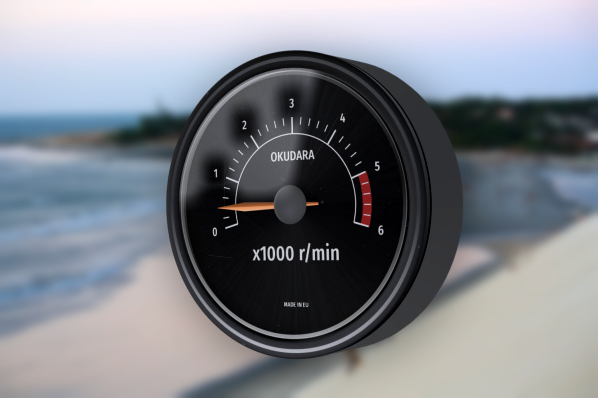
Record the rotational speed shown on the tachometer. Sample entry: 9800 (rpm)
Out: 400 (rpm)
